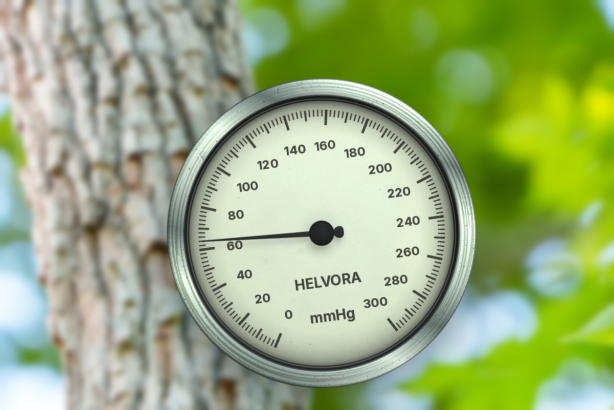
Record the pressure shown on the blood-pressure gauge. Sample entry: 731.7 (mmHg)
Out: 64 (mmHg)
